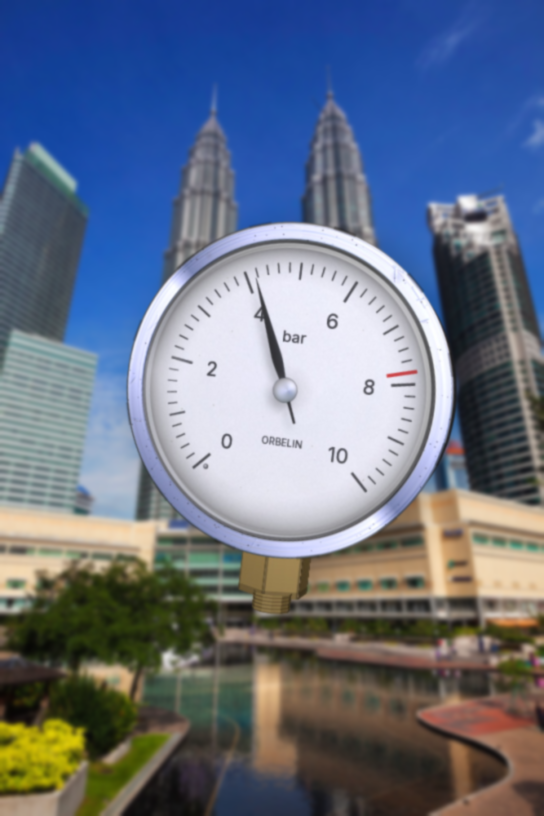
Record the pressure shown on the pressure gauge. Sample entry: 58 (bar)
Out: 4.2 (bar)
